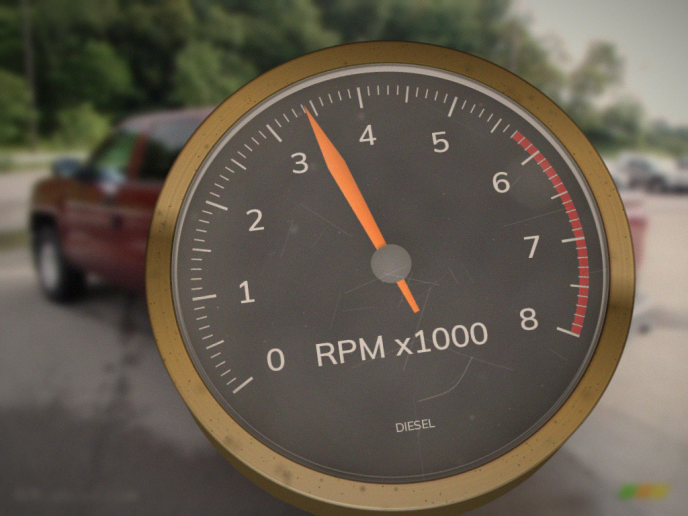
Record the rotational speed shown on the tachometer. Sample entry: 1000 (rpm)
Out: 3400 (rpm)
